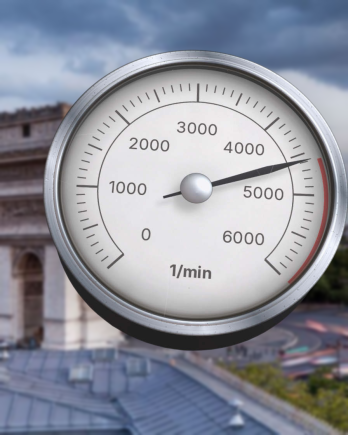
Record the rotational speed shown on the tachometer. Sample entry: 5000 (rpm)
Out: 4600 (rpm)
